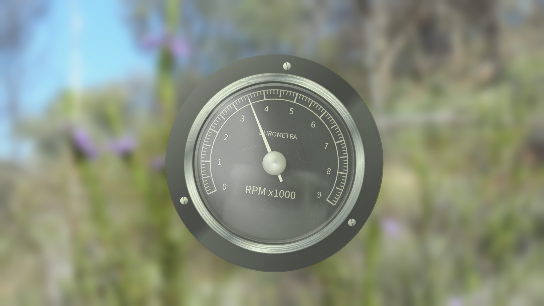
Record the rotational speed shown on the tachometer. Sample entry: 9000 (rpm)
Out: 3500 (rpm)
